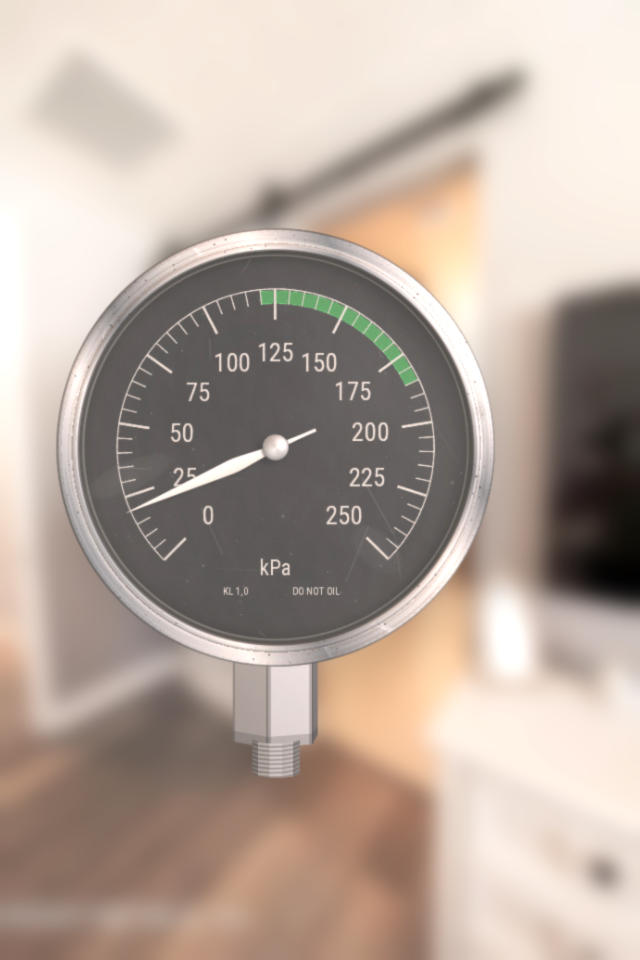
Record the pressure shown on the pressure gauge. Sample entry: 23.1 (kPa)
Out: 20 (kPa)
